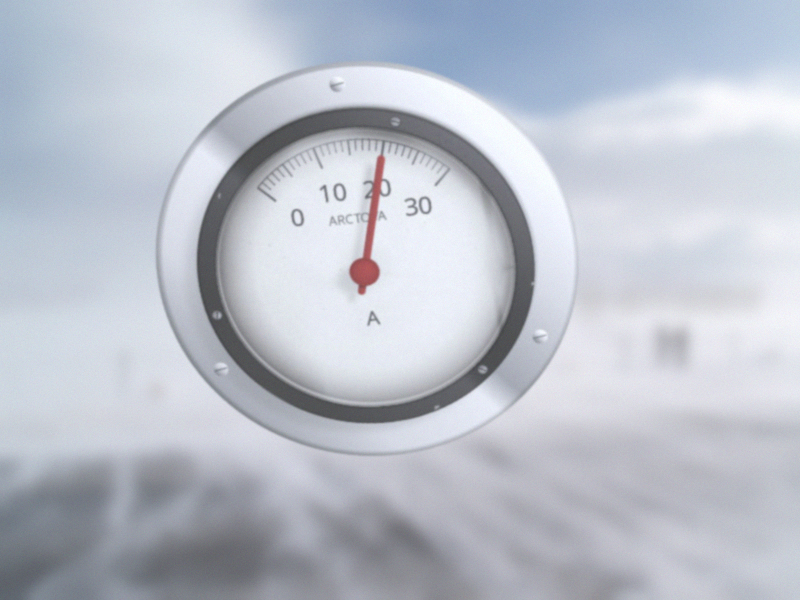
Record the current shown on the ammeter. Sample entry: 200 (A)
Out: 20 (A)
